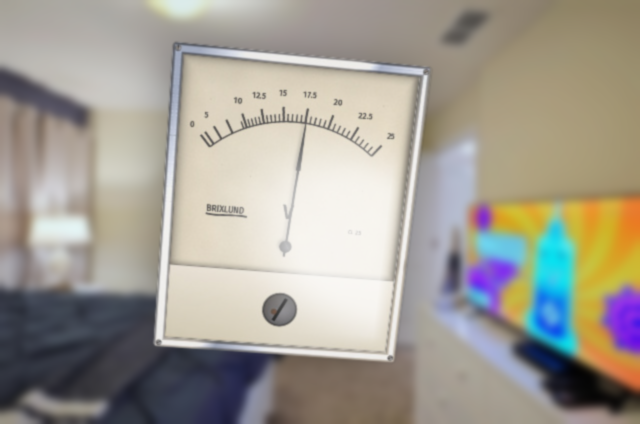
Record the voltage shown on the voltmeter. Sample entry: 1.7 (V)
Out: 17.5 (V)
